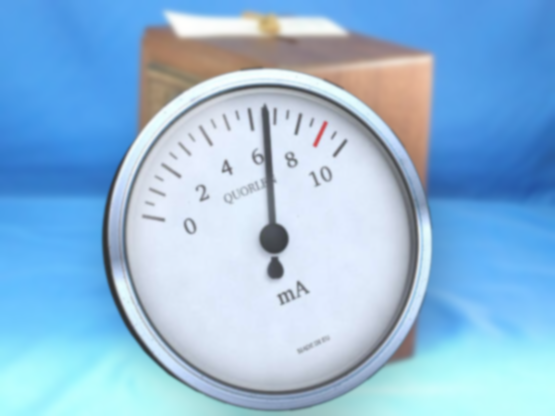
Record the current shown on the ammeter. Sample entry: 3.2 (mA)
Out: 6.5 (mA)
